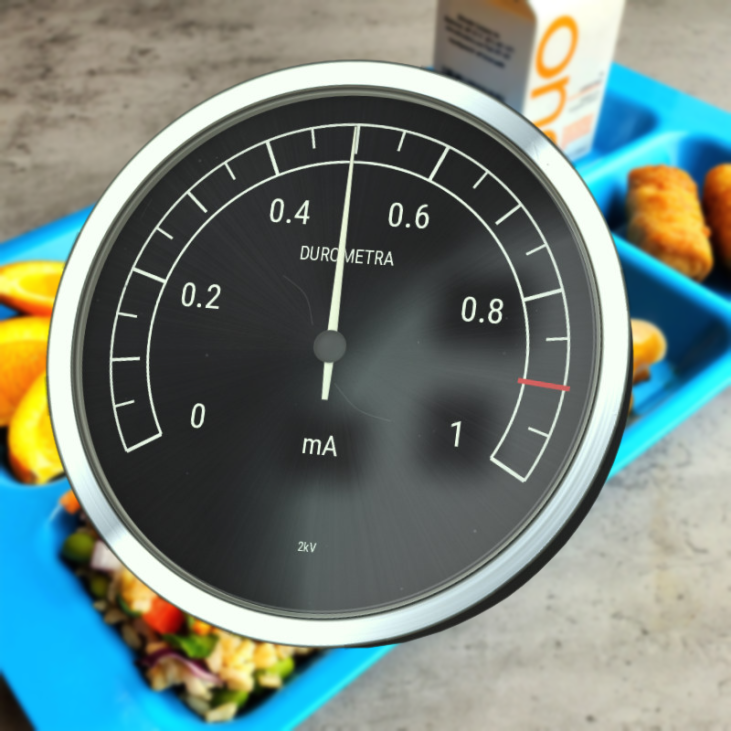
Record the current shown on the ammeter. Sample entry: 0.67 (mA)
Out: 0.5 (mA)
